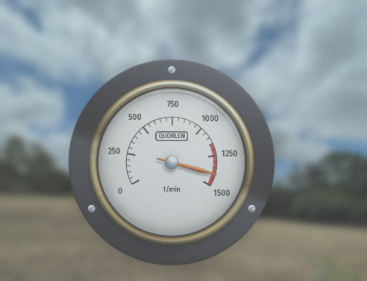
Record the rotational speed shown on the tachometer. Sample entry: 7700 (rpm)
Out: 1400 (rpm)
